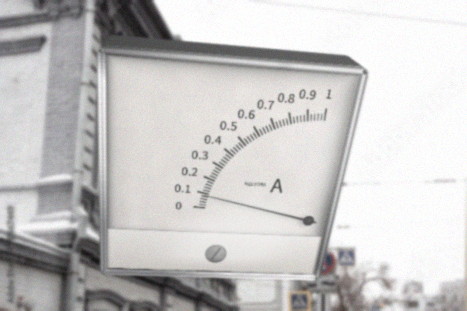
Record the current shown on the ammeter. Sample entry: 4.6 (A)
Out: 0.1 (A)
